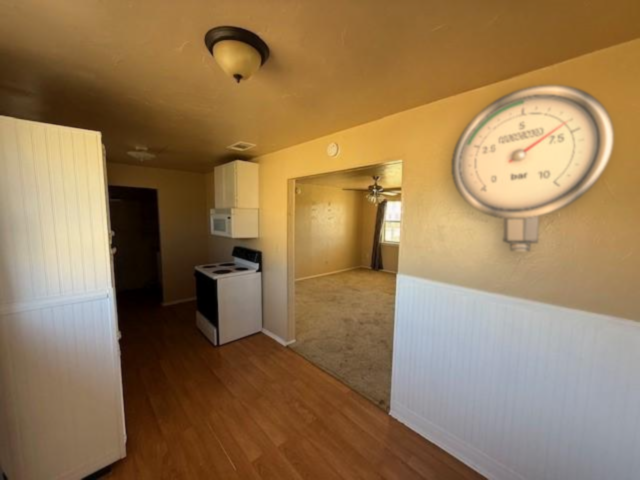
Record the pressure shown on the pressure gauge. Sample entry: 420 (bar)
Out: 7 (bar)
